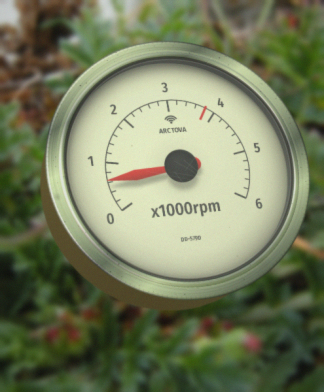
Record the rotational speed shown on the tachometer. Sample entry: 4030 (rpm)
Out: 600 (rpm)
